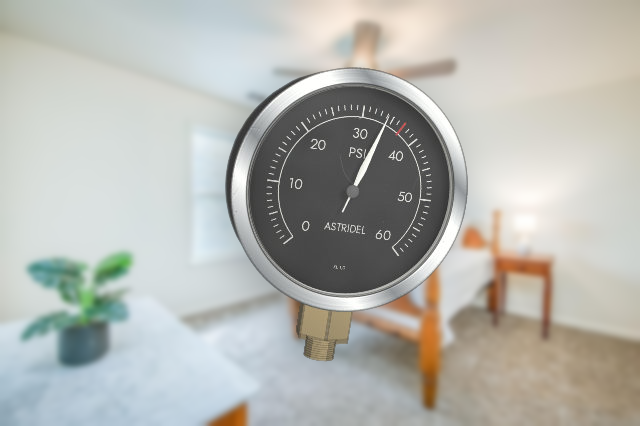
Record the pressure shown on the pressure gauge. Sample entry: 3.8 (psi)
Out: 34 (psi)
